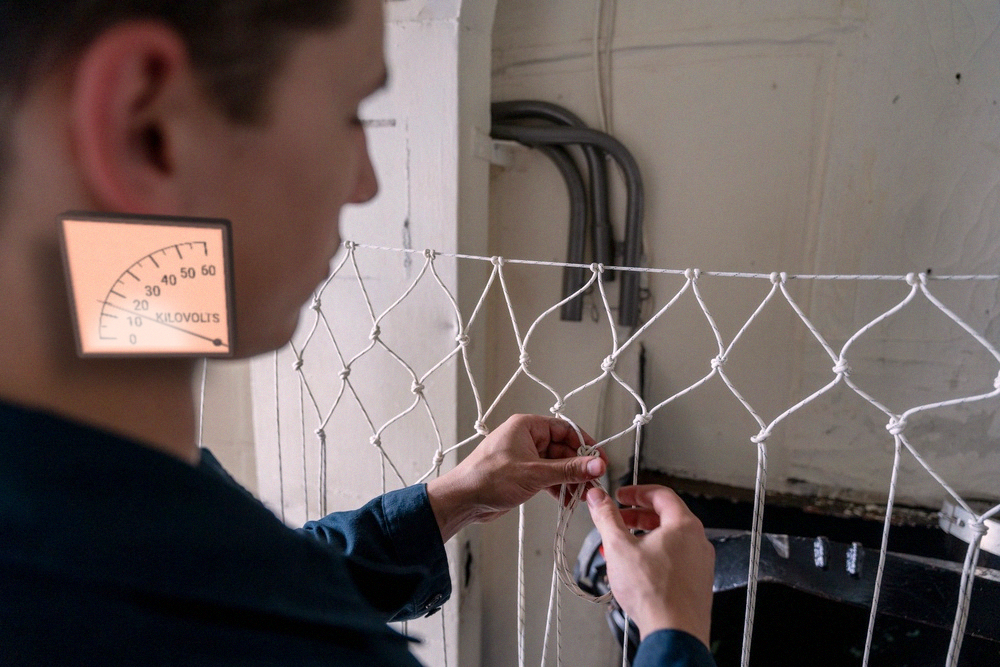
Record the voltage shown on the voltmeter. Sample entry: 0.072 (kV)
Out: 15 (kV)
